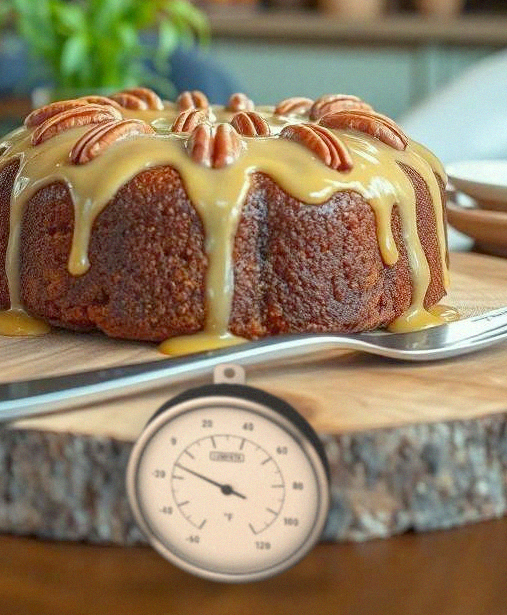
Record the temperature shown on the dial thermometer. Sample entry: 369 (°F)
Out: -10 (°F)
